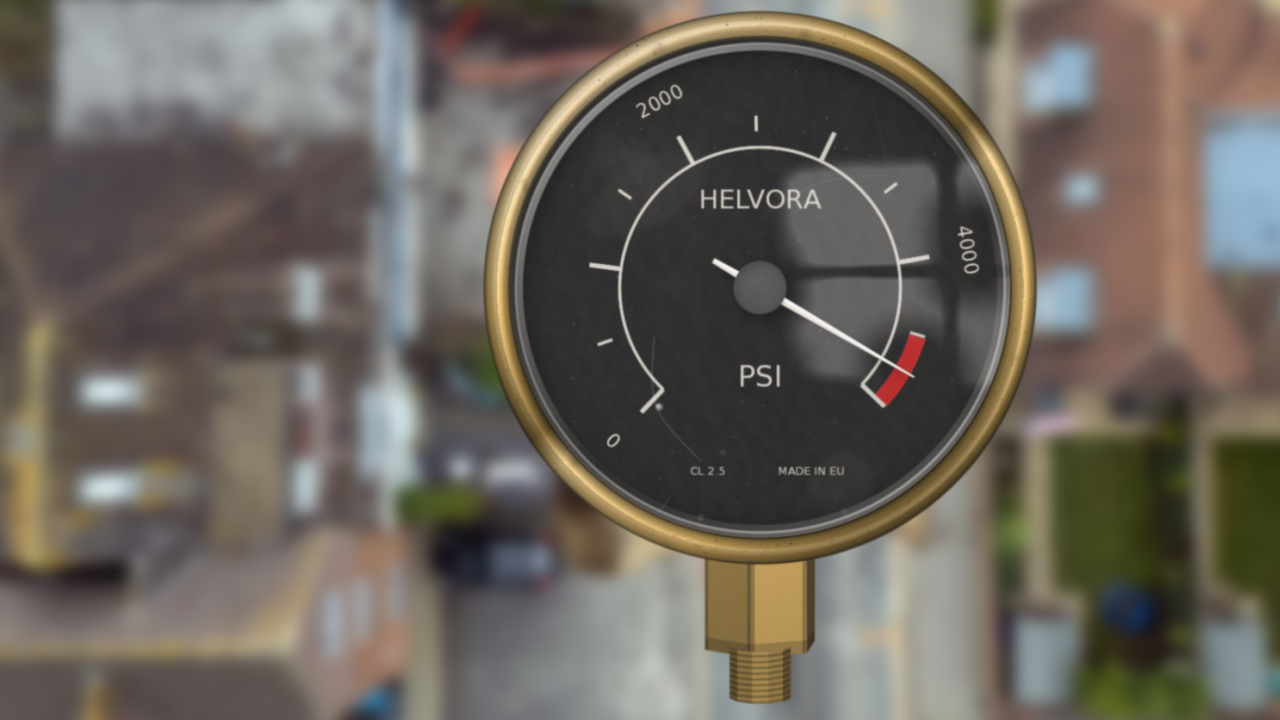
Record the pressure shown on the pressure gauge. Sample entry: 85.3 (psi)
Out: 4750 (psi)
